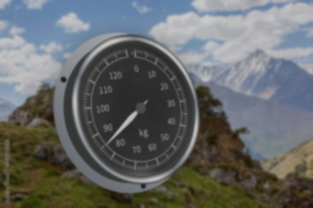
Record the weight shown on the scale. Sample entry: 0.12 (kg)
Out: 85 (kg)
